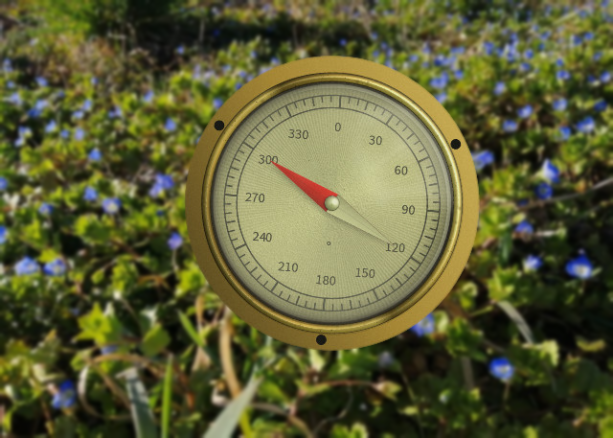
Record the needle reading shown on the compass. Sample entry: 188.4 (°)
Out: 300 (°)
